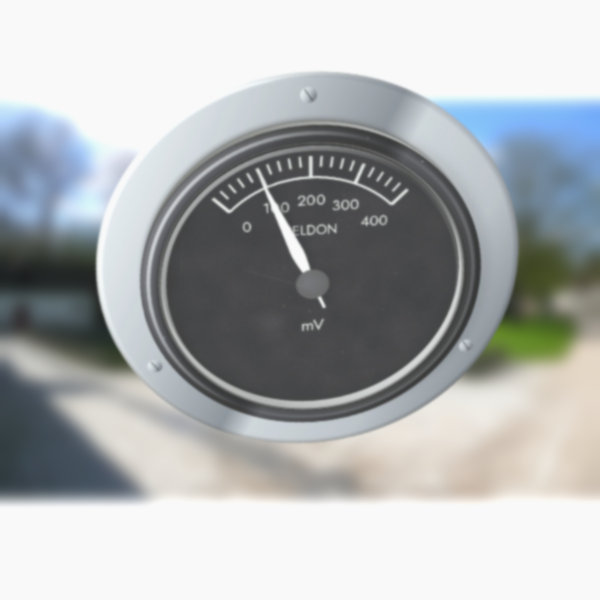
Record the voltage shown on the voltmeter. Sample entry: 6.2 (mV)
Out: 100 (mV)
